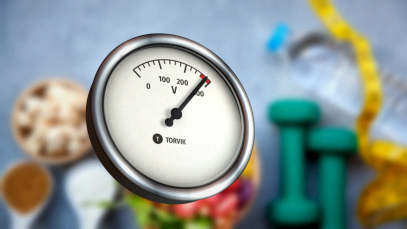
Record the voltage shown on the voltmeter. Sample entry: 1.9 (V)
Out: 280 (V)
